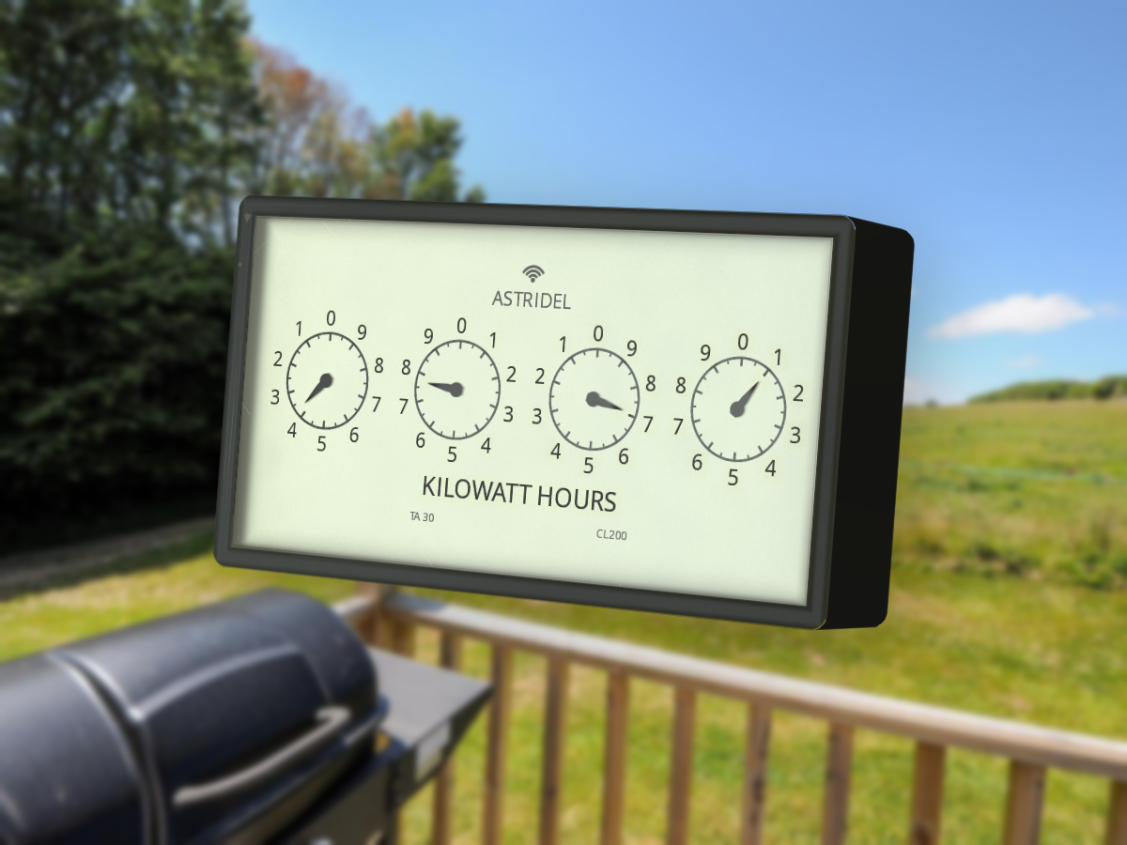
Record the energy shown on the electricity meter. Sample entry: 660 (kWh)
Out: 3771 (kWh)
